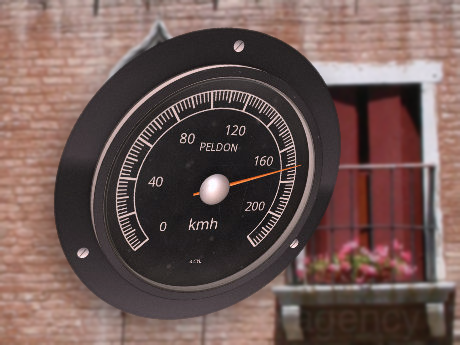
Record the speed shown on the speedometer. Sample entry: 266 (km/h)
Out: 170 (km/h)
